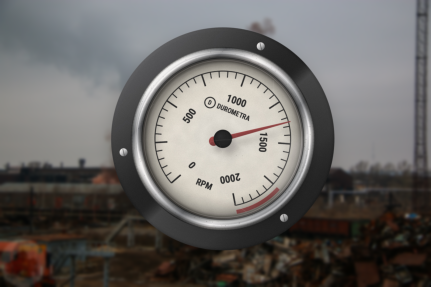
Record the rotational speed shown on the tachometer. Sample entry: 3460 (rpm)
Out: 1375 (rpm)
